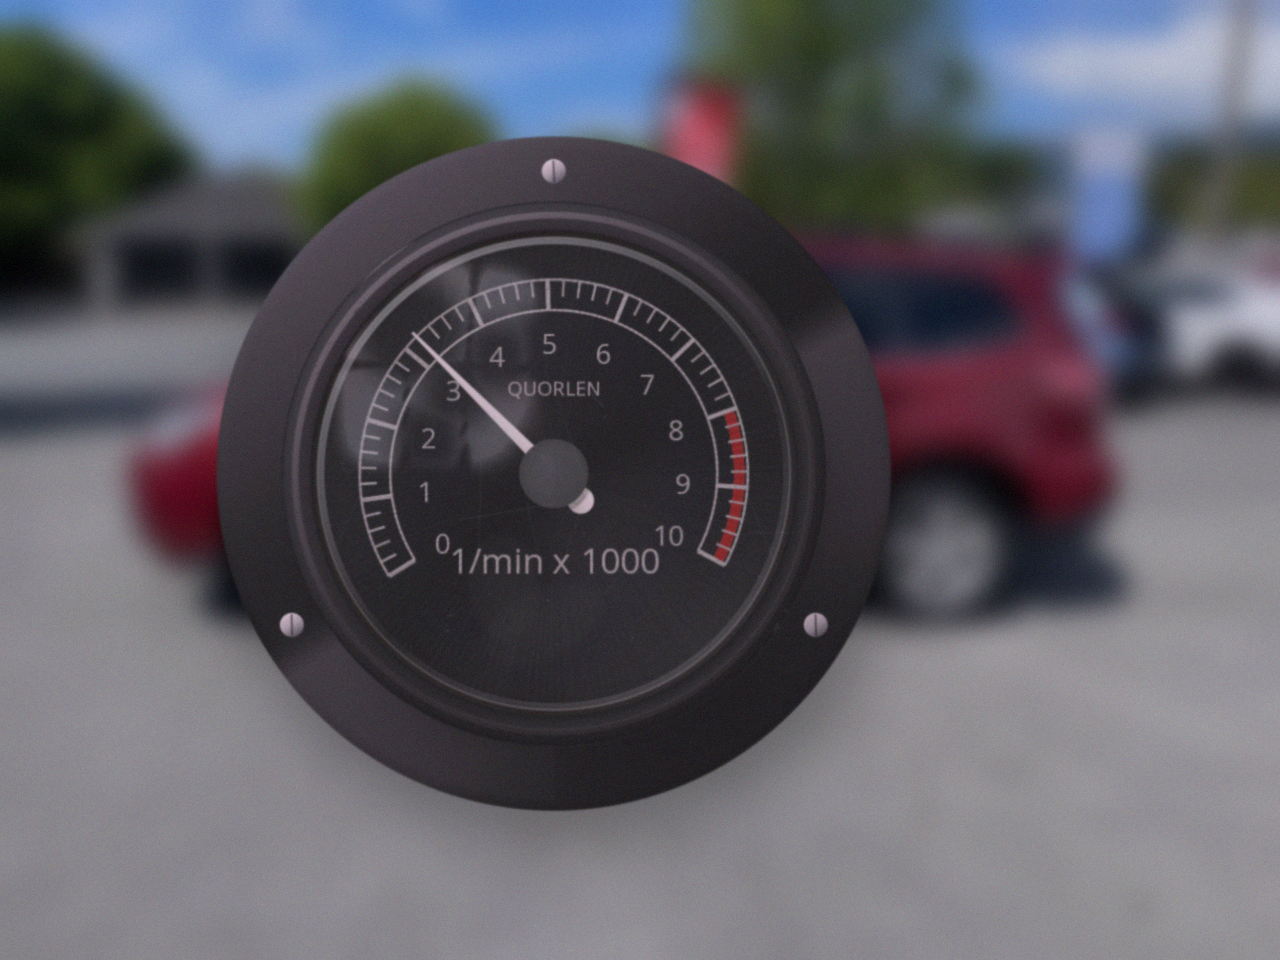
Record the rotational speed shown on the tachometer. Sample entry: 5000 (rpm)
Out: 3200 (rpm)
